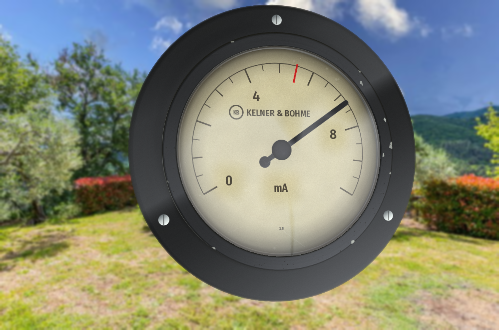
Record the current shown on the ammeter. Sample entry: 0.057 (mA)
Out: 7.25 (mA)
